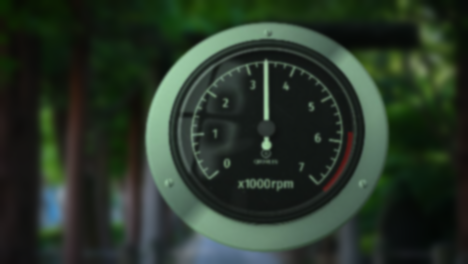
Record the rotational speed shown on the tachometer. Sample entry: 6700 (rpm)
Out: 3400 (rpm)
